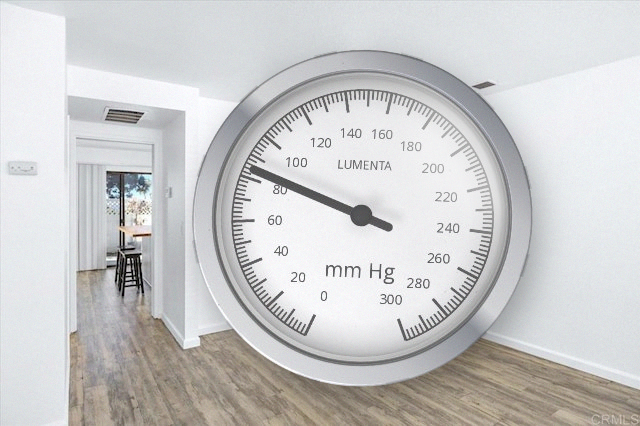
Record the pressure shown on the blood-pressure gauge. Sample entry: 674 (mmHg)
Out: 84 (mmHg)
